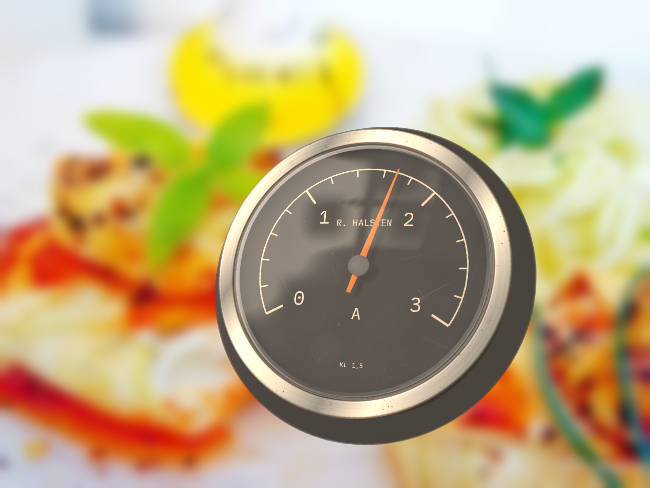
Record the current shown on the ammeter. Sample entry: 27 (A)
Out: 1.7 (A)
